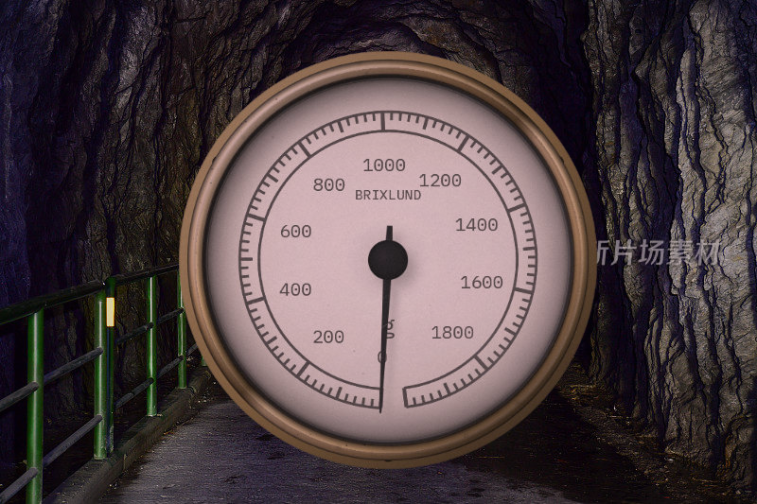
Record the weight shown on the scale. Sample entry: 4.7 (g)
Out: 0 (g)
